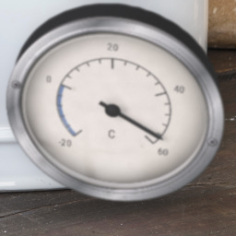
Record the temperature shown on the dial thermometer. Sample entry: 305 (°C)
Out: 56 (°C)
